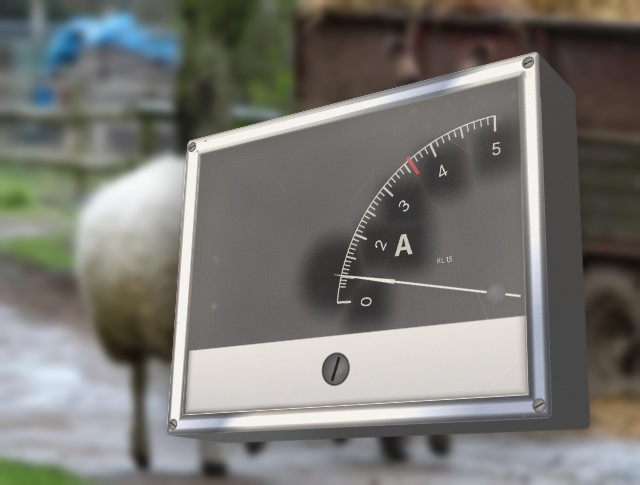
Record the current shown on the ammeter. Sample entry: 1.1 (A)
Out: 1 (A)
